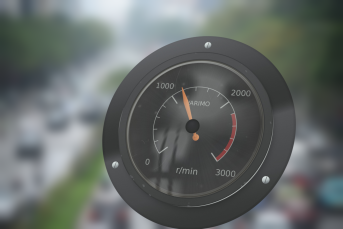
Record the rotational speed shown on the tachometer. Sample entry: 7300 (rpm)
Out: 1200 (rpm)
